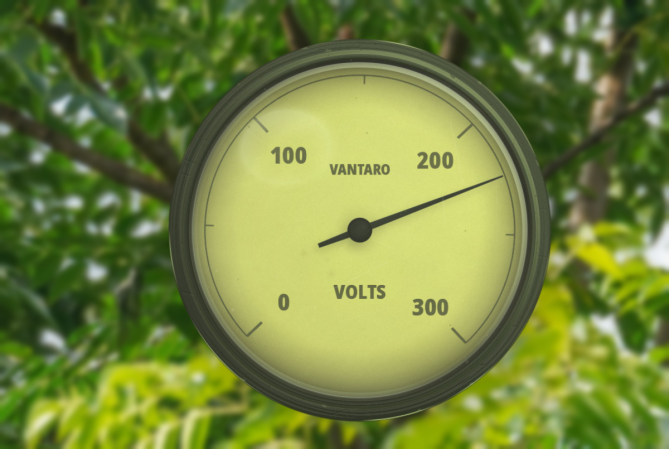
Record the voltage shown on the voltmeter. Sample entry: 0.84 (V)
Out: 225 (V)
